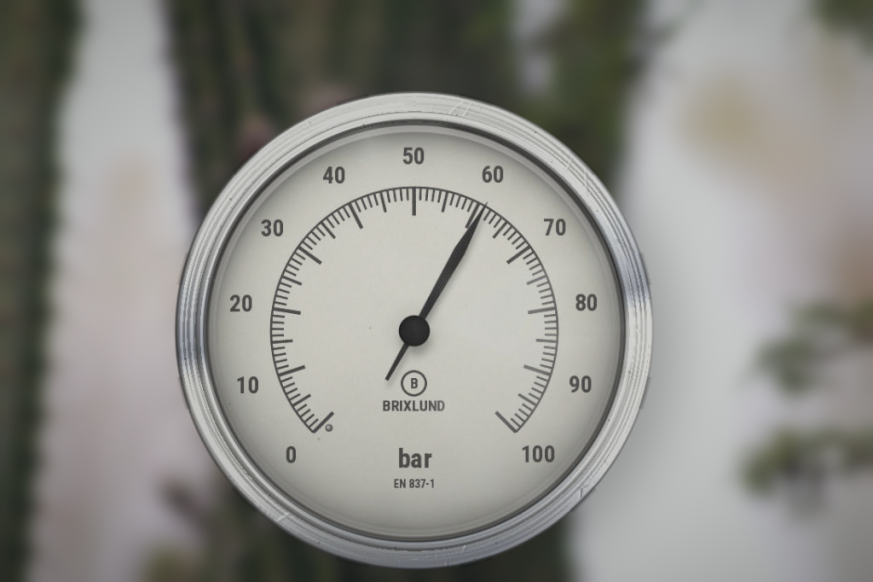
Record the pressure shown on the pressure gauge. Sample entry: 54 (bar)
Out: 61 (bar)
